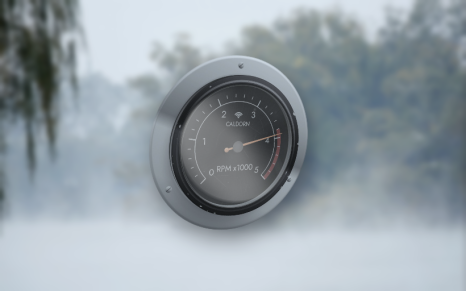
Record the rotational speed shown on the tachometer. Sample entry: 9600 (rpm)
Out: 3900 (rpm)
